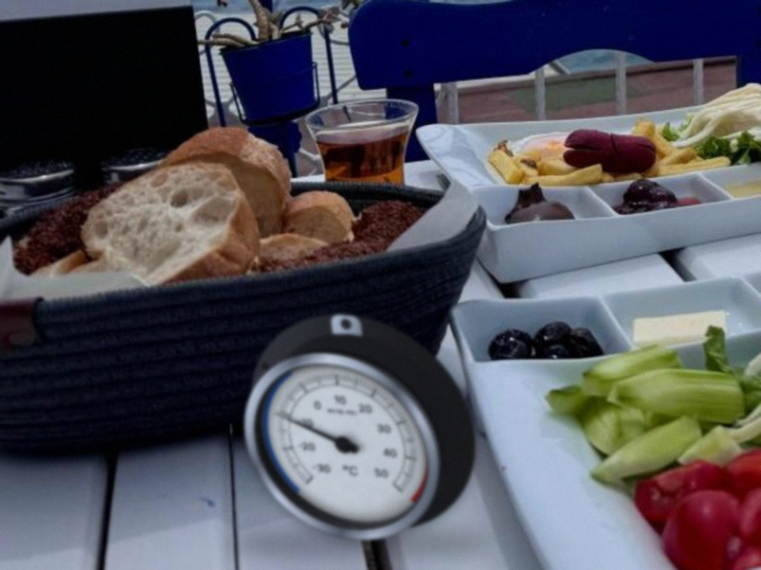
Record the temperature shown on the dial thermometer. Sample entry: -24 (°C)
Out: -10 (°C)
